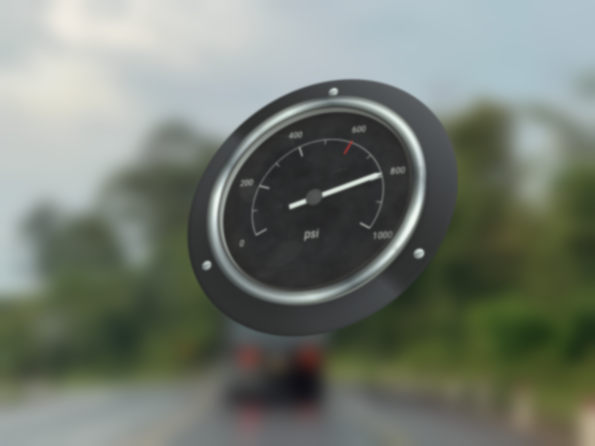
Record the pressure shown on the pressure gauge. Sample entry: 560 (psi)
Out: 800 (psi)
